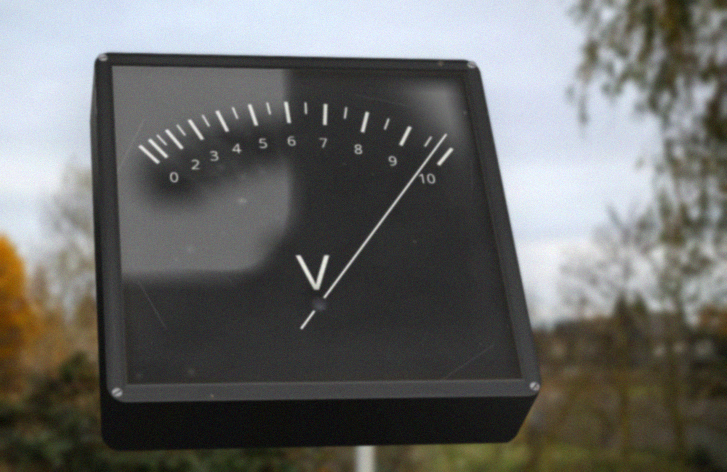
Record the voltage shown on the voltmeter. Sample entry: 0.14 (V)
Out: 9.75 (V)
